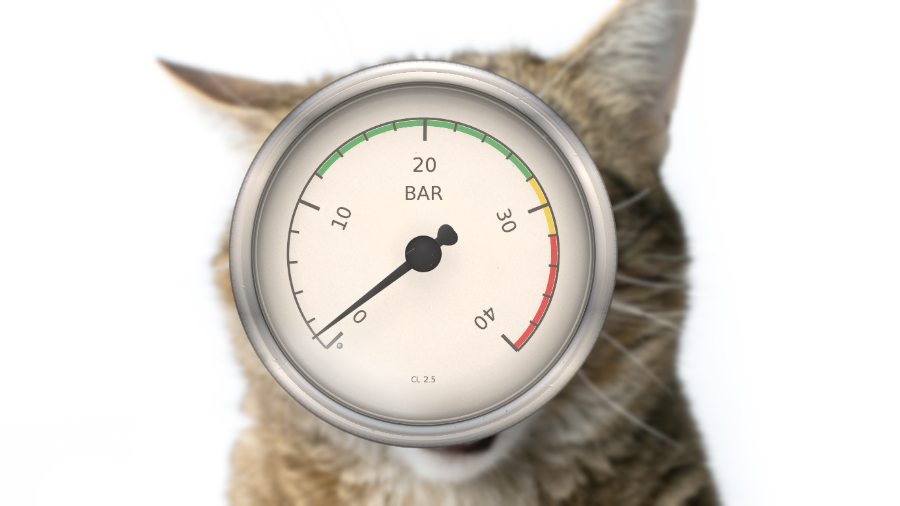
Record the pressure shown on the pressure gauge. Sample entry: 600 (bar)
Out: 1 (bar)
